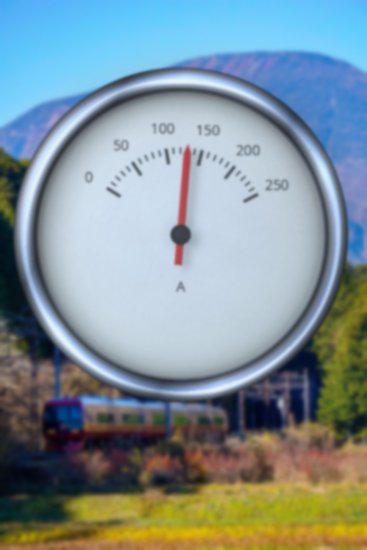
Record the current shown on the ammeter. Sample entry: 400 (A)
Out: 130 (A)
